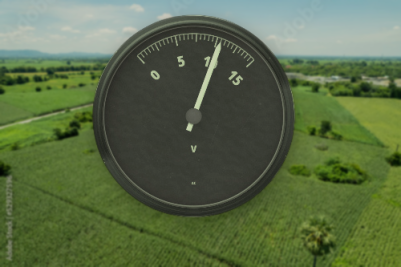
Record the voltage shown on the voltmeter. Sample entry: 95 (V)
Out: 10.5 (V)
